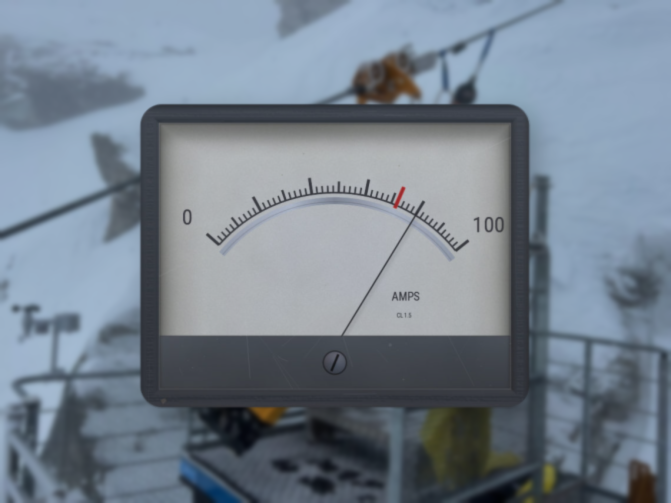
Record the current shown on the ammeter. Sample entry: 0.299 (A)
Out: 80 (A)
